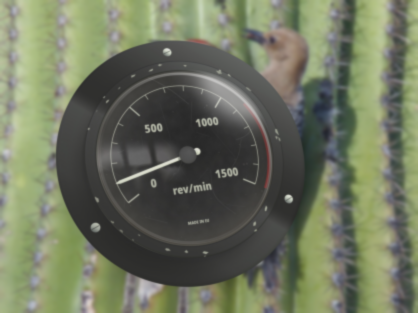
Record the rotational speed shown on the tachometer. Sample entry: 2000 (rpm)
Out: 100 (rpm)
